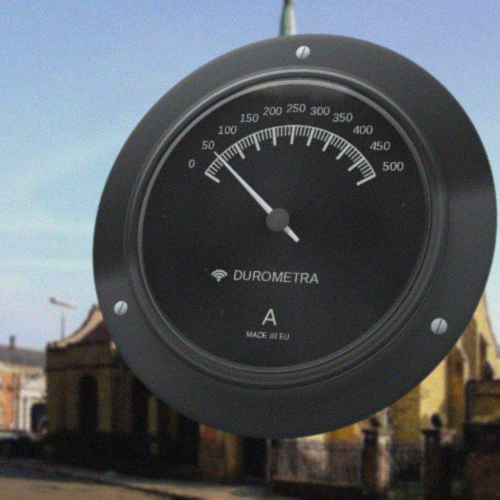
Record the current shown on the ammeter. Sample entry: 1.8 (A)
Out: 50 (A)
